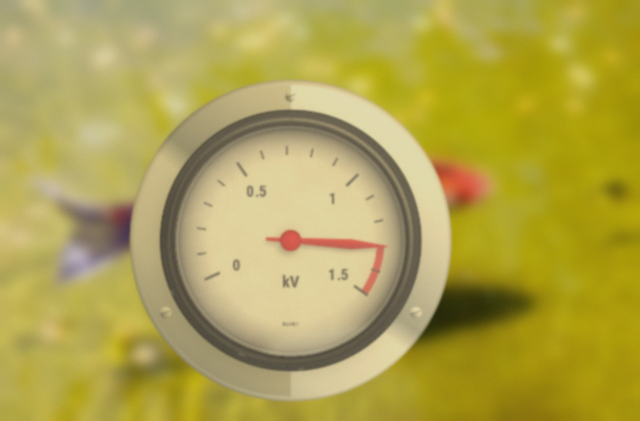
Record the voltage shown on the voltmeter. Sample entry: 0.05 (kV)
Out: 1.3 (kV)
